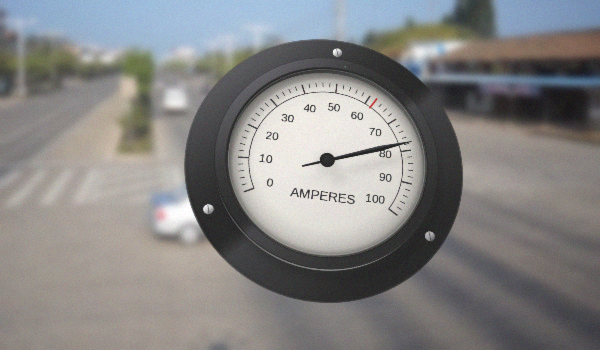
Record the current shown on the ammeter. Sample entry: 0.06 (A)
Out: 78 (A)
